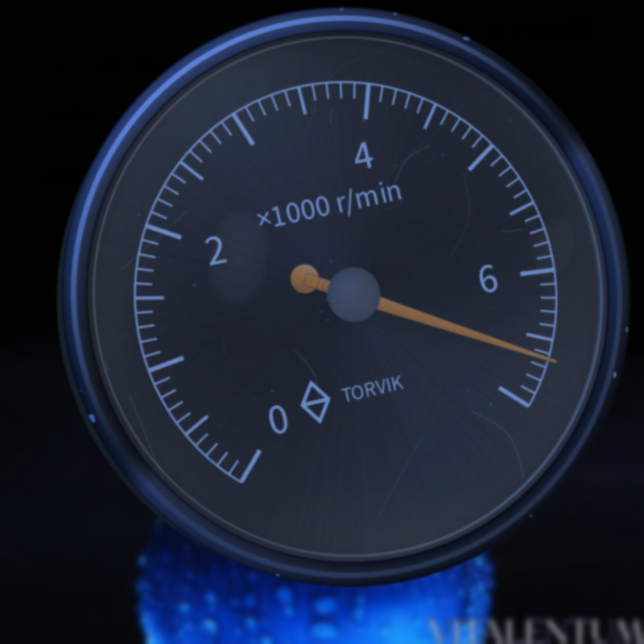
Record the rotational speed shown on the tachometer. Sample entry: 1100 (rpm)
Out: 6650 (rpm)
